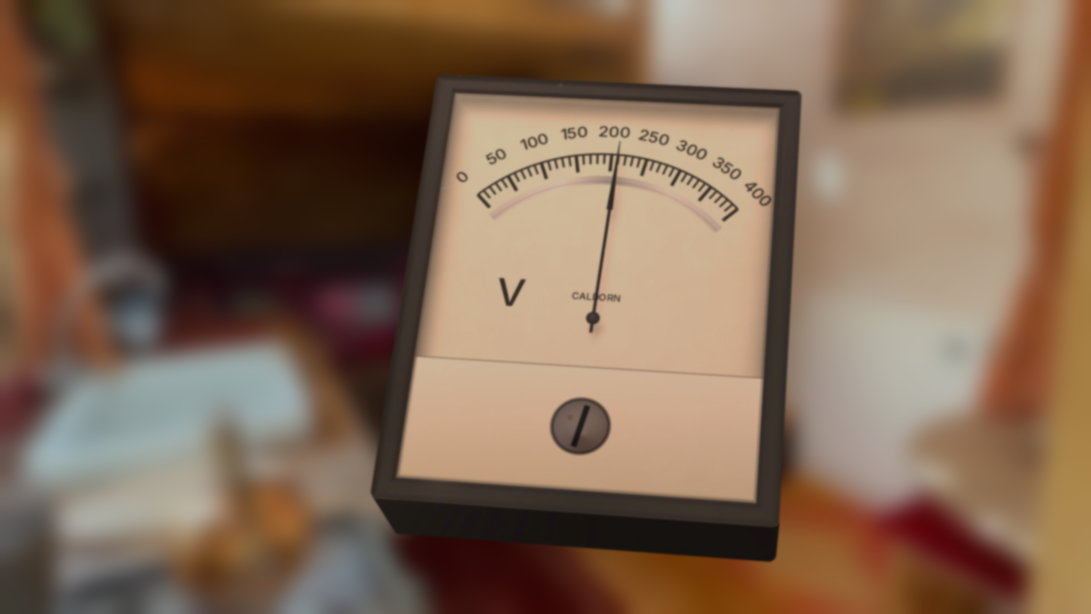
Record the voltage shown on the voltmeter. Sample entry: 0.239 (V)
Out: 210 (V)
